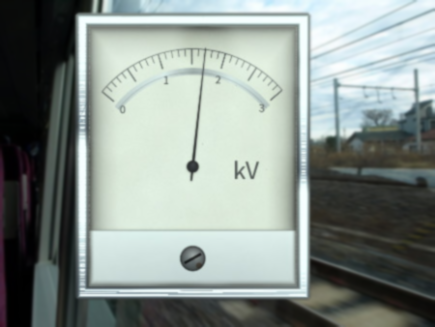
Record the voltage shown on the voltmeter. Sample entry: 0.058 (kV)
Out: 1.7 (kV)
